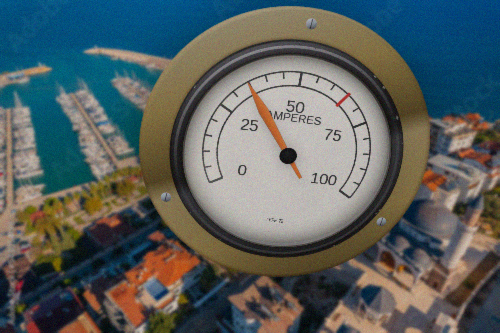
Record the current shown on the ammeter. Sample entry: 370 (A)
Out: 35 (A)
